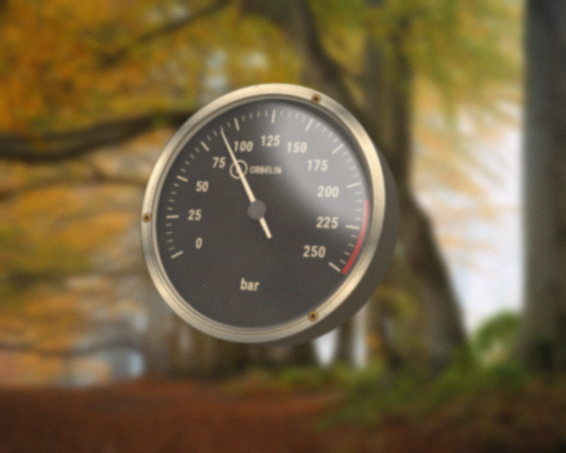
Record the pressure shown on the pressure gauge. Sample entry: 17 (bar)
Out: 90 (bar)
